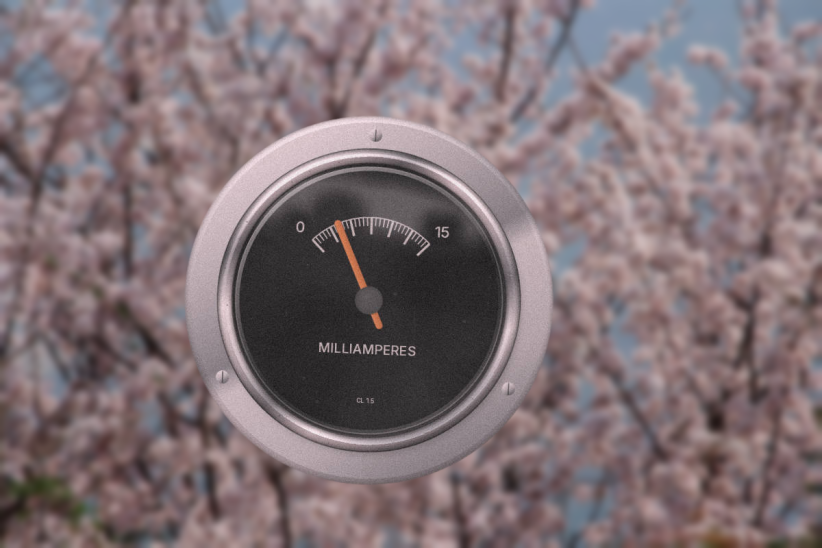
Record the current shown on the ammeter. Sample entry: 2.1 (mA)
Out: 3.5 (mA)
